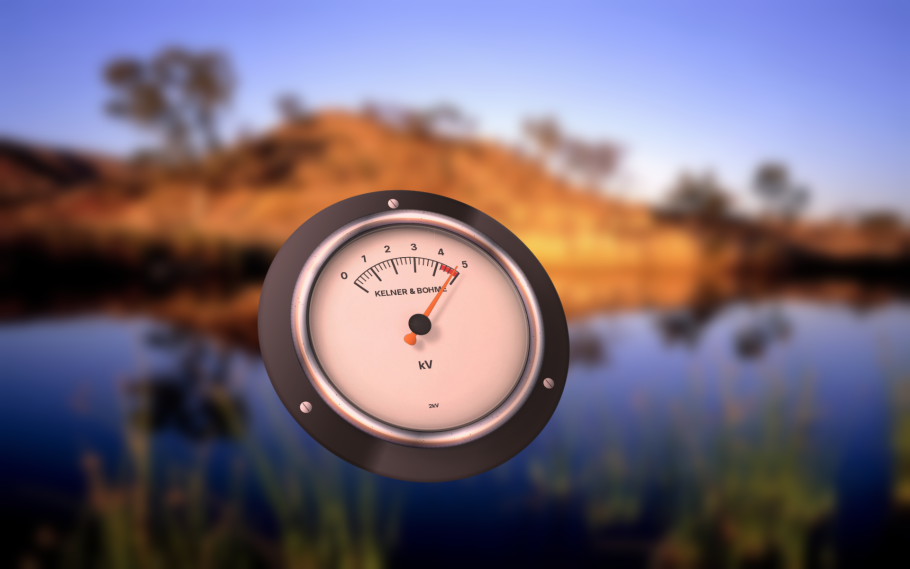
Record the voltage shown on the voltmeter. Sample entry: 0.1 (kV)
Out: 4.8 (kV)
